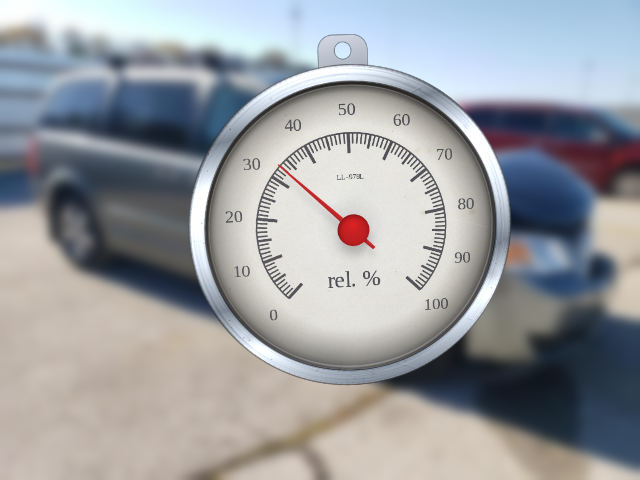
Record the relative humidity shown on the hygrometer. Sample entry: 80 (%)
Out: 33 (%)
